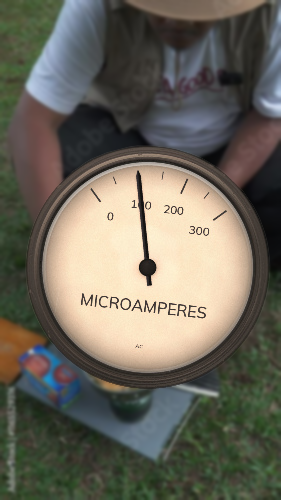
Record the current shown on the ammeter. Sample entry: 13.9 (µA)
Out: 100 (µA)
